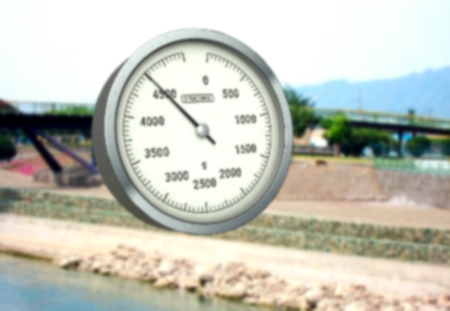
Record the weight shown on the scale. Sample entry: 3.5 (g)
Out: 4500 (g)
